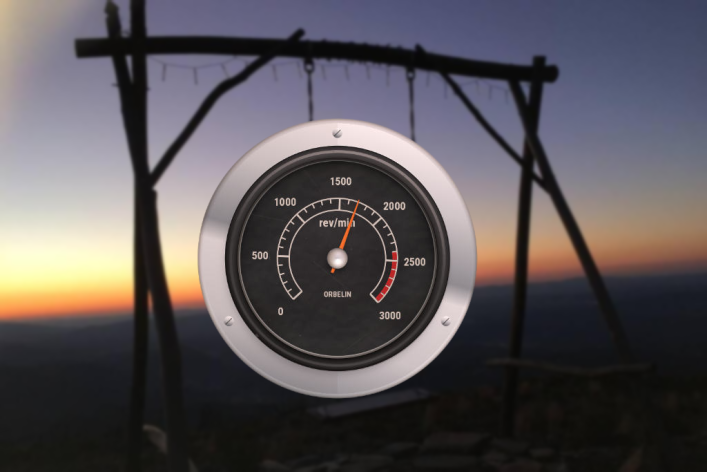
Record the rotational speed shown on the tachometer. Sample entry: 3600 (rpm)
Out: 1700 (rpm)
